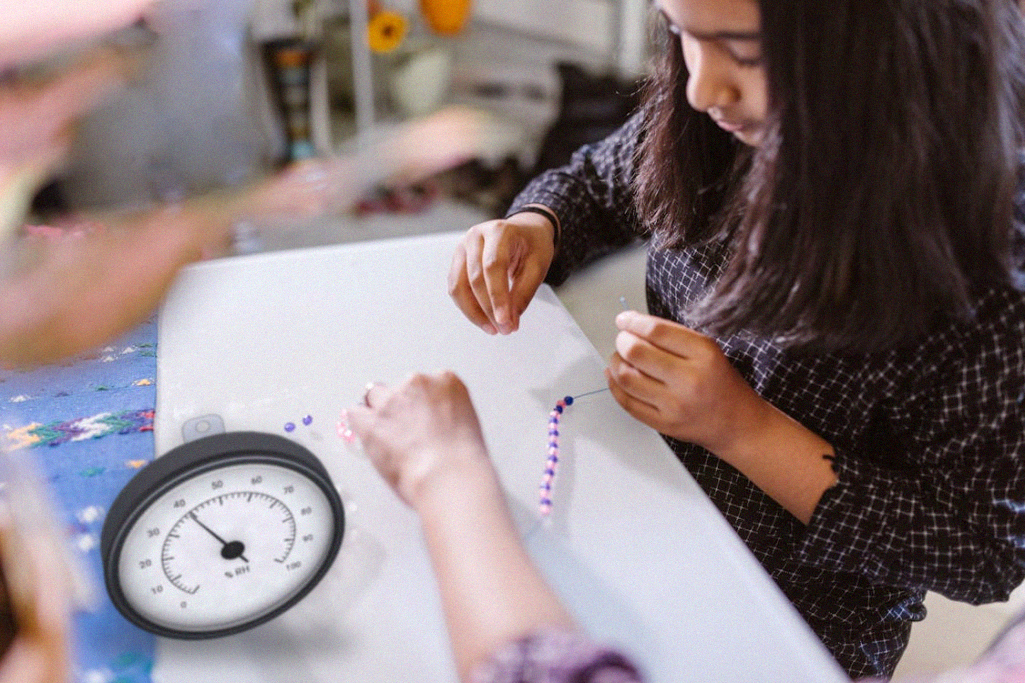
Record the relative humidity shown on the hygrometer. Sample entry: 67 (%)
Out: 40 (%)
